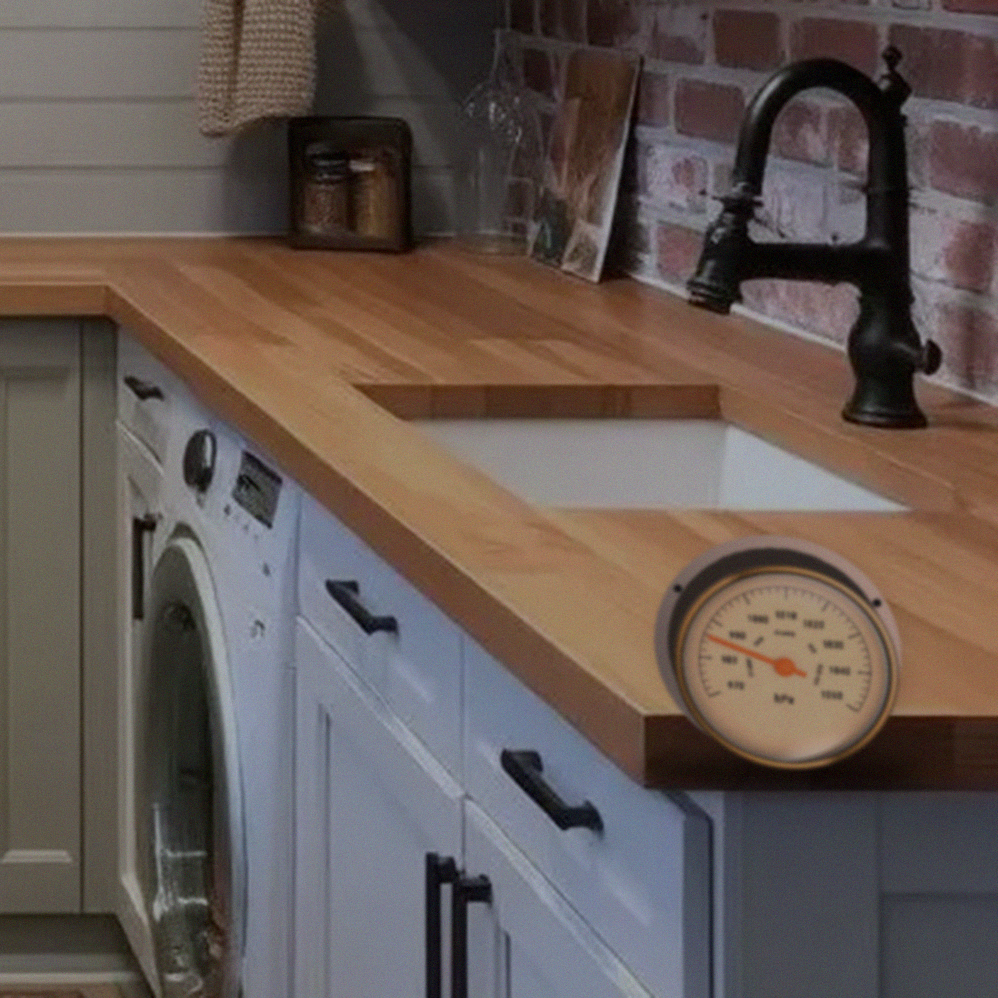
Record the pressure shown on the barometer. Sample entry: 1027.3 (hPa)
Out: 986 (hPa)
